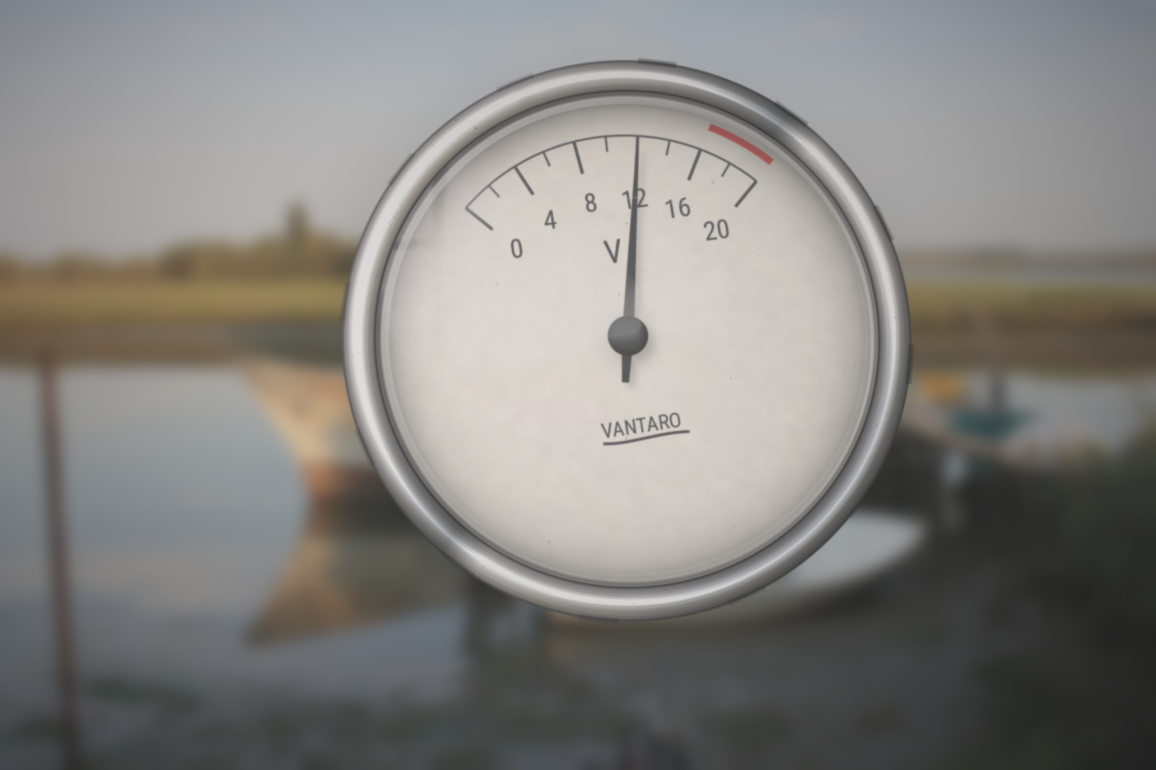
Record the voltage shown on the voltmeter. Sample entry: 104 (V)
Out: 12 (V)
